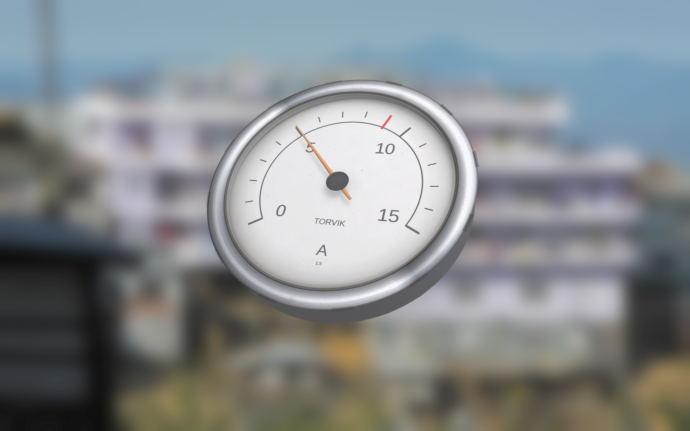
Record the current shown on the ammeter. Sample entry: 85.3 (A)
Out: 5 (A)
